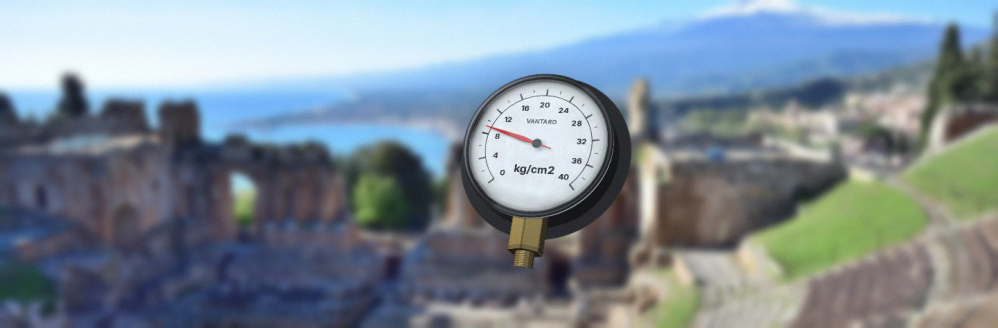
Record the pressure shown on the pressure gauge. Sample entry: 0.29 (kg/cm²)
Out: 9 (kg/cm²)
